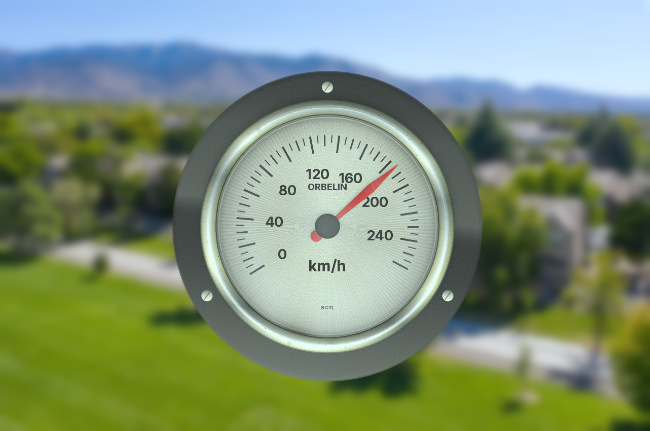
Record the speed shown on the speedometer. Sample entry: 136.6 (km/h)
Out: 185 (km/h)
